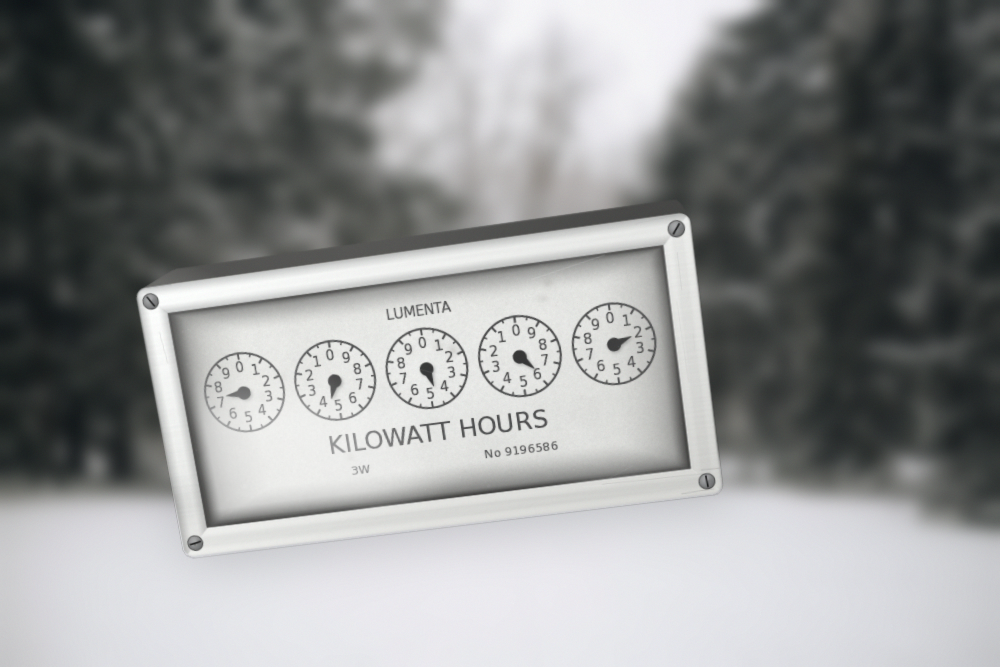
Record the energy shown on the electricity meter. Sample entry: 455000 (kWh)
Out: 74462 (kWh)
